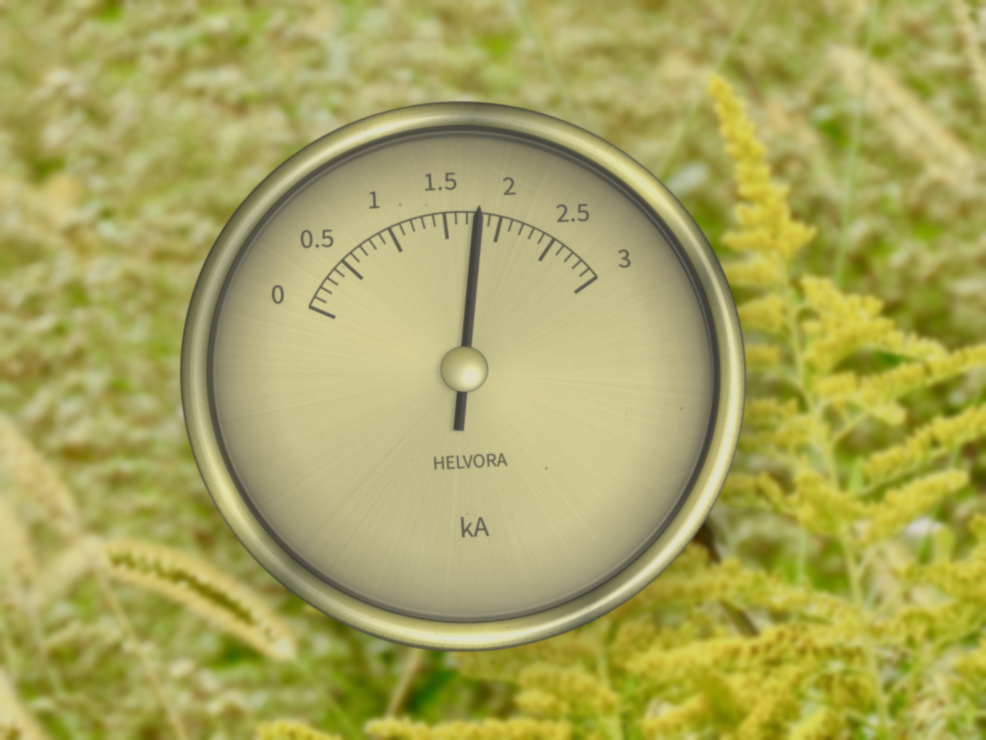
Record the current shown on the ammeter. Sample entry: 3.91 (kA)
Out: 1.8 (kA)
